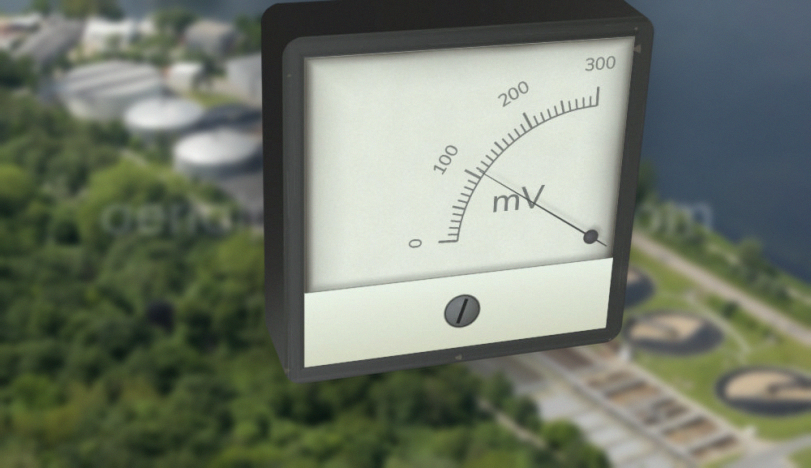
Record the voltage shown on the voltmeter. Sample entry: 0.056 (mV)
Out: 110 (mV)
